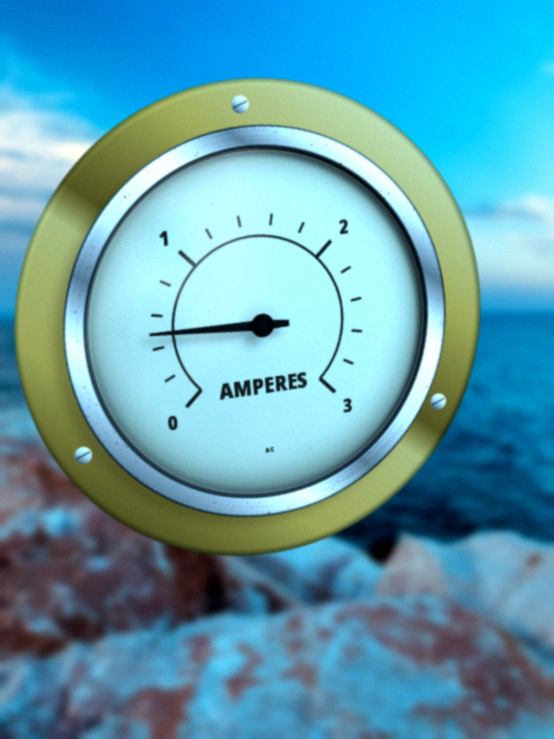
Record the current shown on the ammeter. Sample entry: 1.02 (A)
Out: 0.5 (A)
